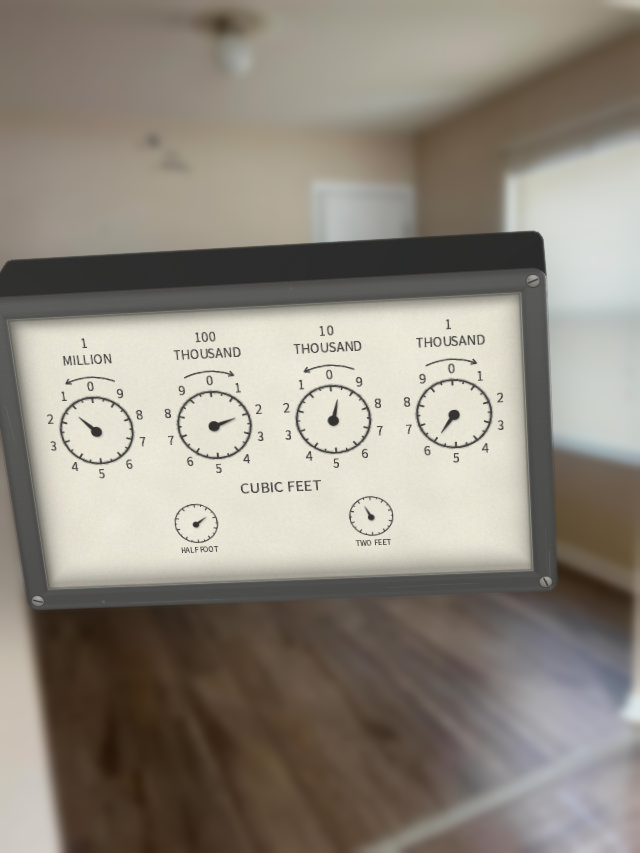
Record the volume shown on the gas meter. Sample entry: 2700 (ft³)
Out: 119600 (ft³)
